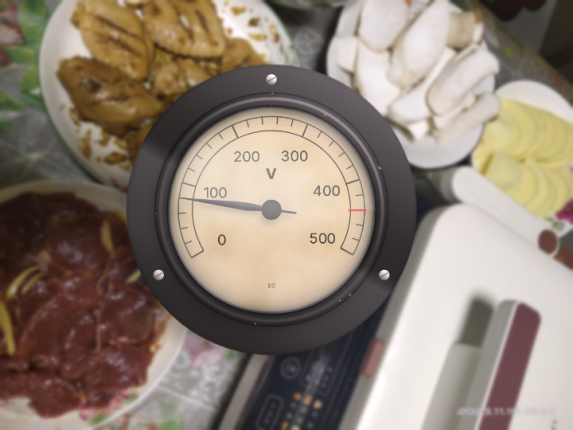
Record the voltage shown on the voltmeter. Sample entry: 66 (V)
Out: 80 (V)
